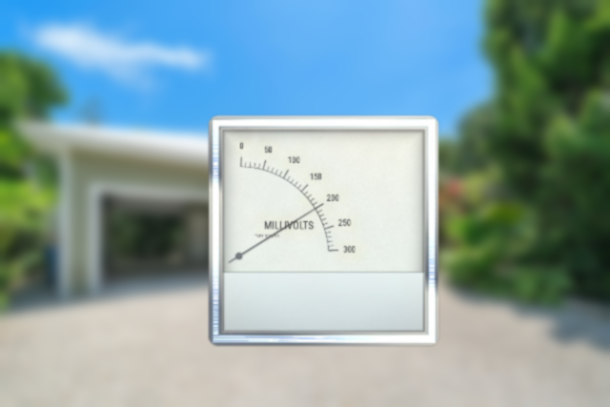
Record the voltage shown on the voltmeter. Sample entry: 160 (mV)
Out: 200 (mV)
